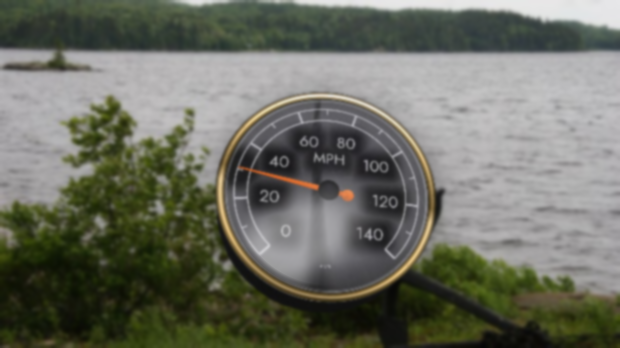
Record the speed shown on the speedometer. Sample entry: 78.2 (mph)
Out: 30 (mph)
